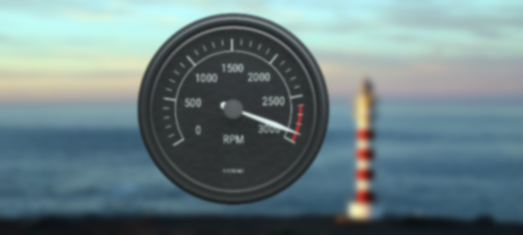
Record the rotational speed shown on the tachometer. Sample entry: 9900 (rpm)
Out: 2900 (rpm)
